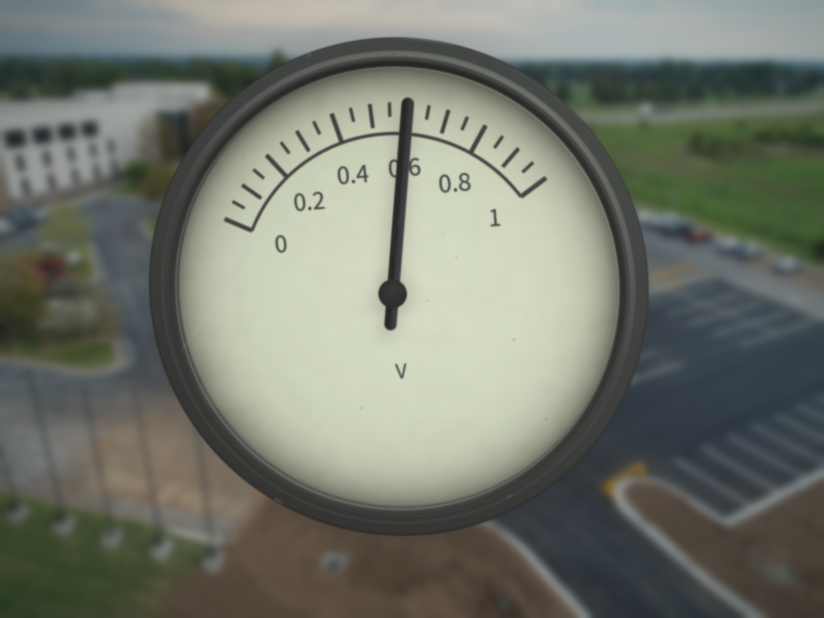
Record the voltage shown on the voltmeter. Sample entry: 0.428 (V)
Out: 0.6 (V)
